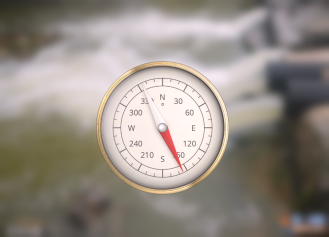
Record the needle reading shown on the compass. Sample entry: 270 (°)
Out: 155 (°)
